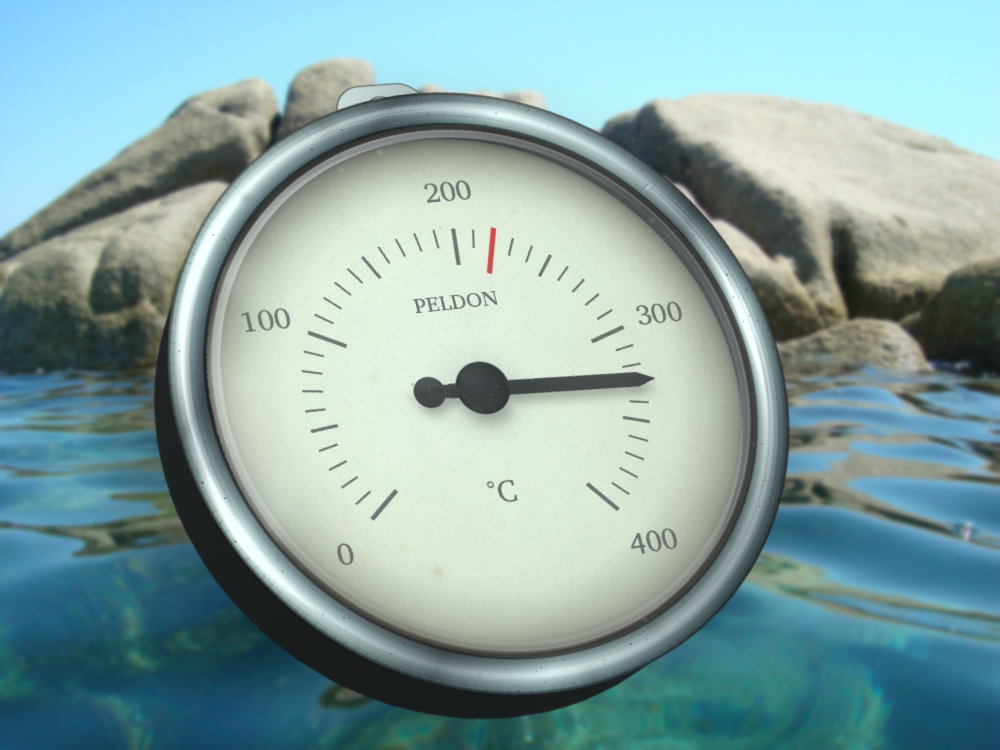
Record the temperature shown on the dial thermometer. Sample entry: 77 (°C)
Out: 330 (°C)
